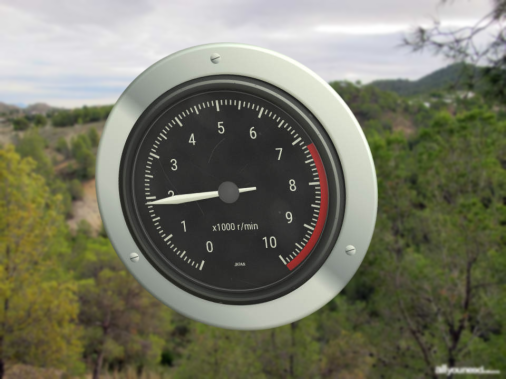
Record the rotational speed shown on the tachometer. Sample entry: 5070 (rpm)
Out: 1900 (rpm)
